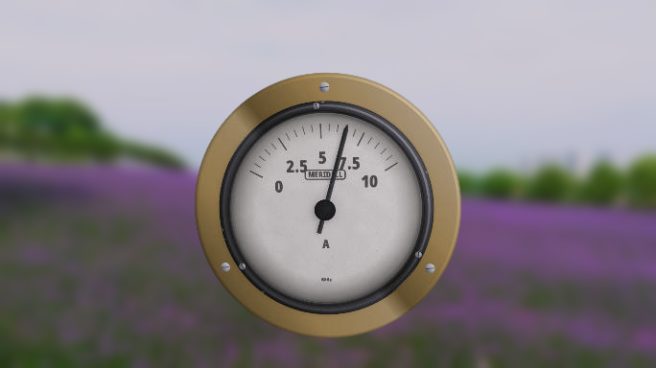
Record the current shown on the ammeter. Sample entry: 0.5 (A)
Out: 6.5 (A)
